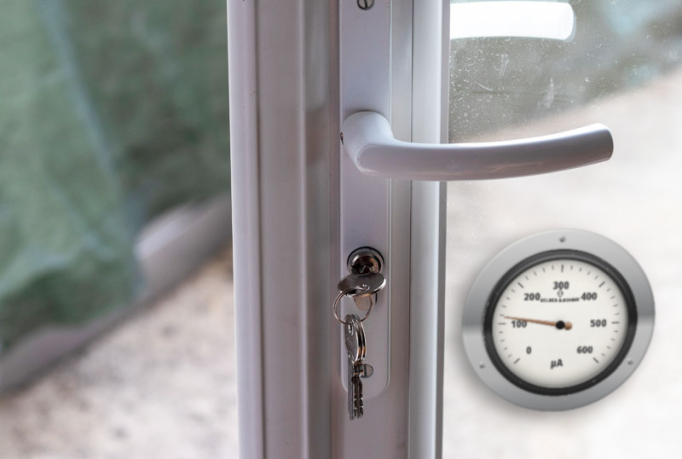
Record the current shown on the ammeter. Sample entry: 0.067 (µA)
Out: 120 (µA)
